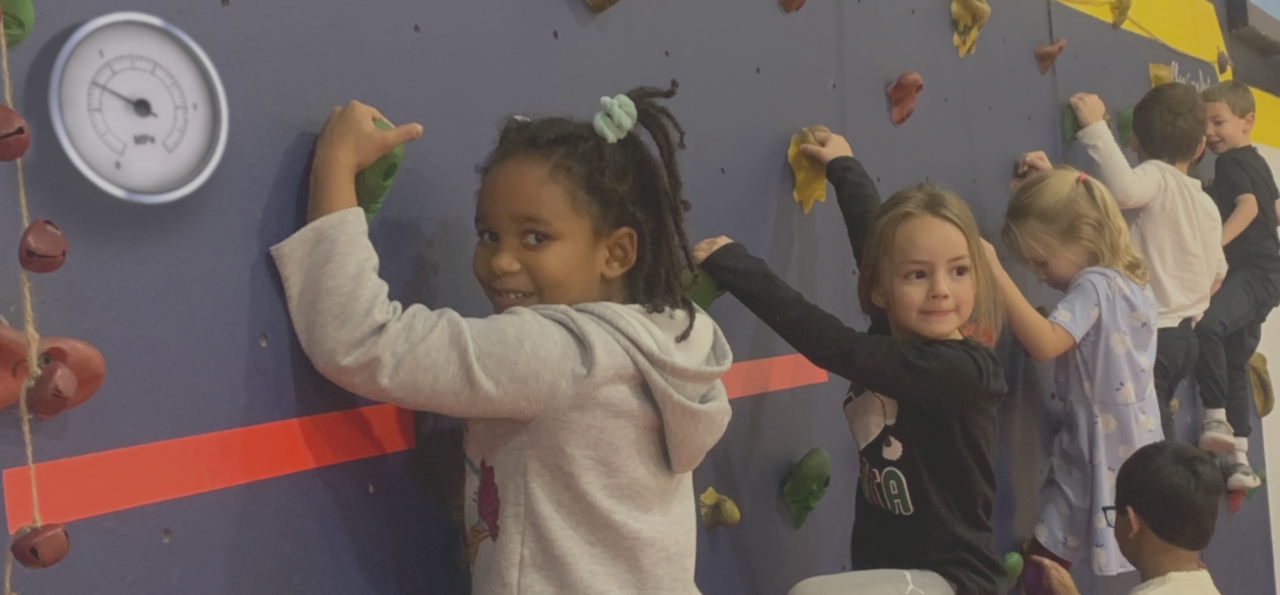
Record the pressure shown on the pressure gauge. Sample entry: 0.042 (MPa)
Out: 0.75 (MPa)
